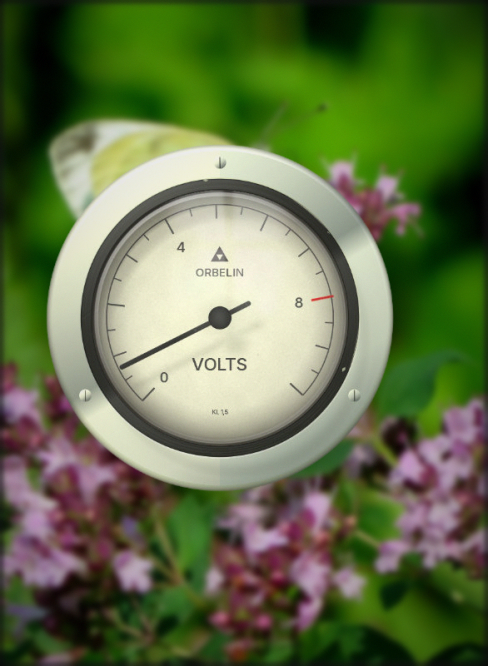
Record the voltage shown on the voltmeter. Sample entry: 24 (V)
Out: 0.75 (V)
